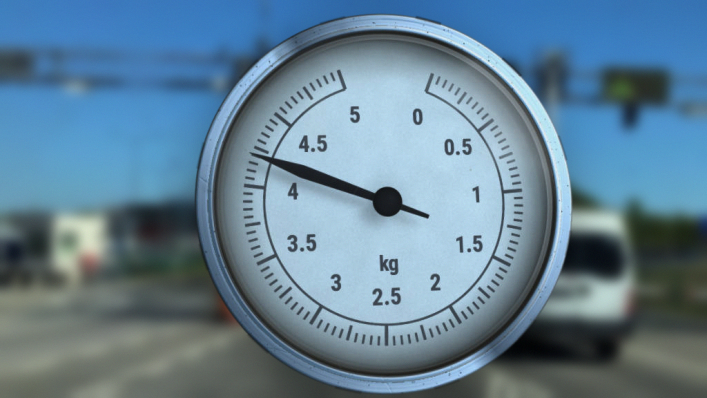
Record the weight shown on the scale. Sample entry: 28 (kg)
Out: 4.2 (kg)
